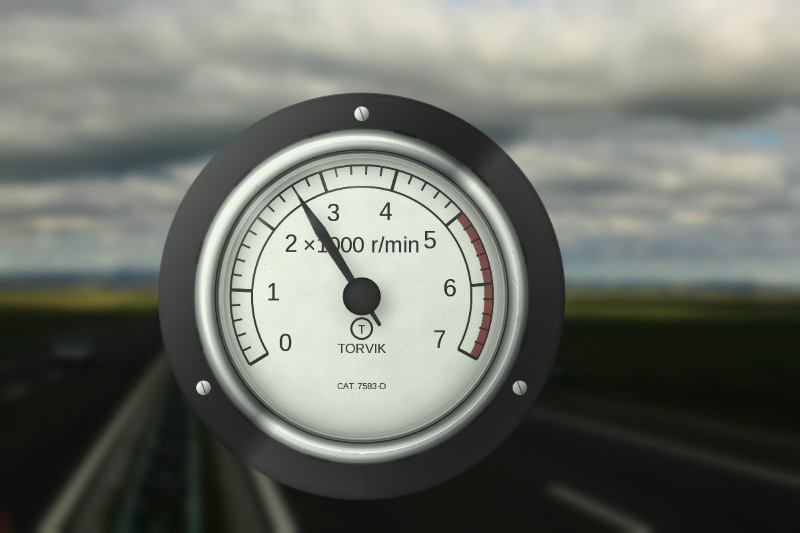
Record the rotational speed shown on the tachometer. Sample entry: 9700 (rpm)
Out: 2600 (rpm)
